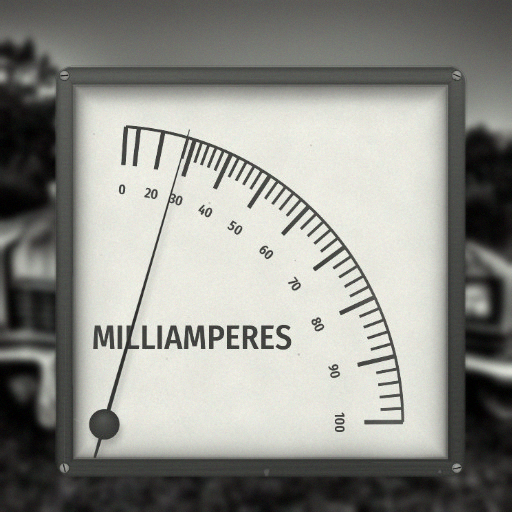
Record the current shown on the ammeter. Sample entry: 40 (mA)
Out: 28 (mA)
